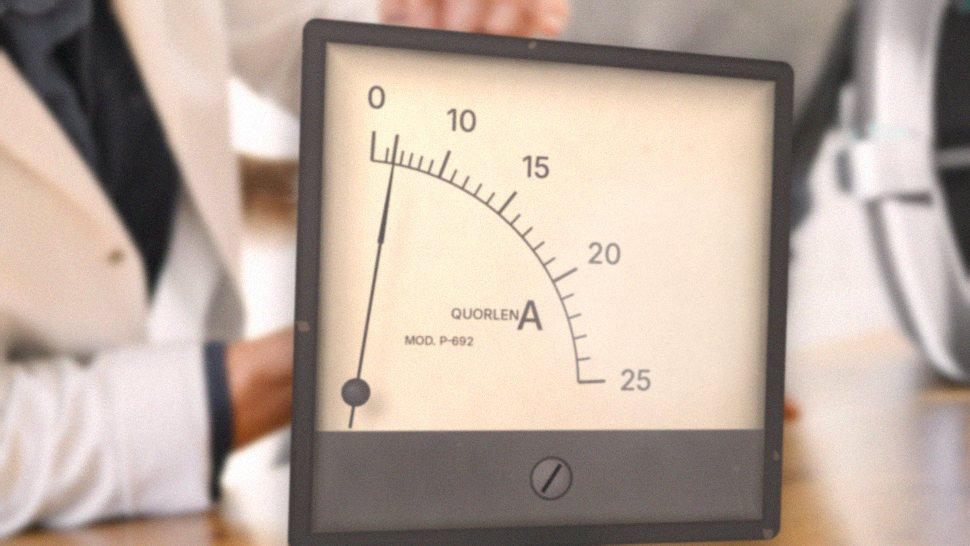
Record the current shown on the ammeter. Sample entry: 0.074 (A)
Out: 5 (A)
